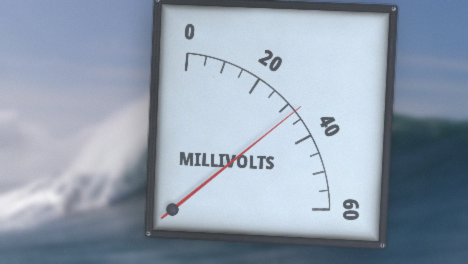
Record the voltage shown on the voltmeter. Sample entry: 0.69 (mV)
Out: 32.5 (mV)
